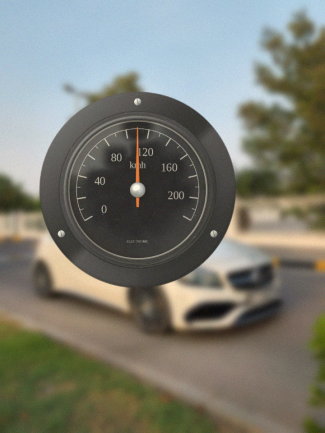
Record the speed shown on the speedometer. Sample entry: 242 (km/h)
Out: 110 (km/h)
